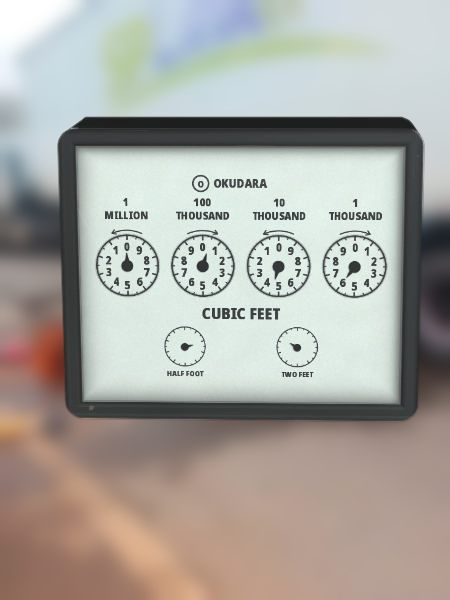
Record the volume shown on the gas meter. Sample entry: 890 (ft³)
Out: 4600 (ft³)
